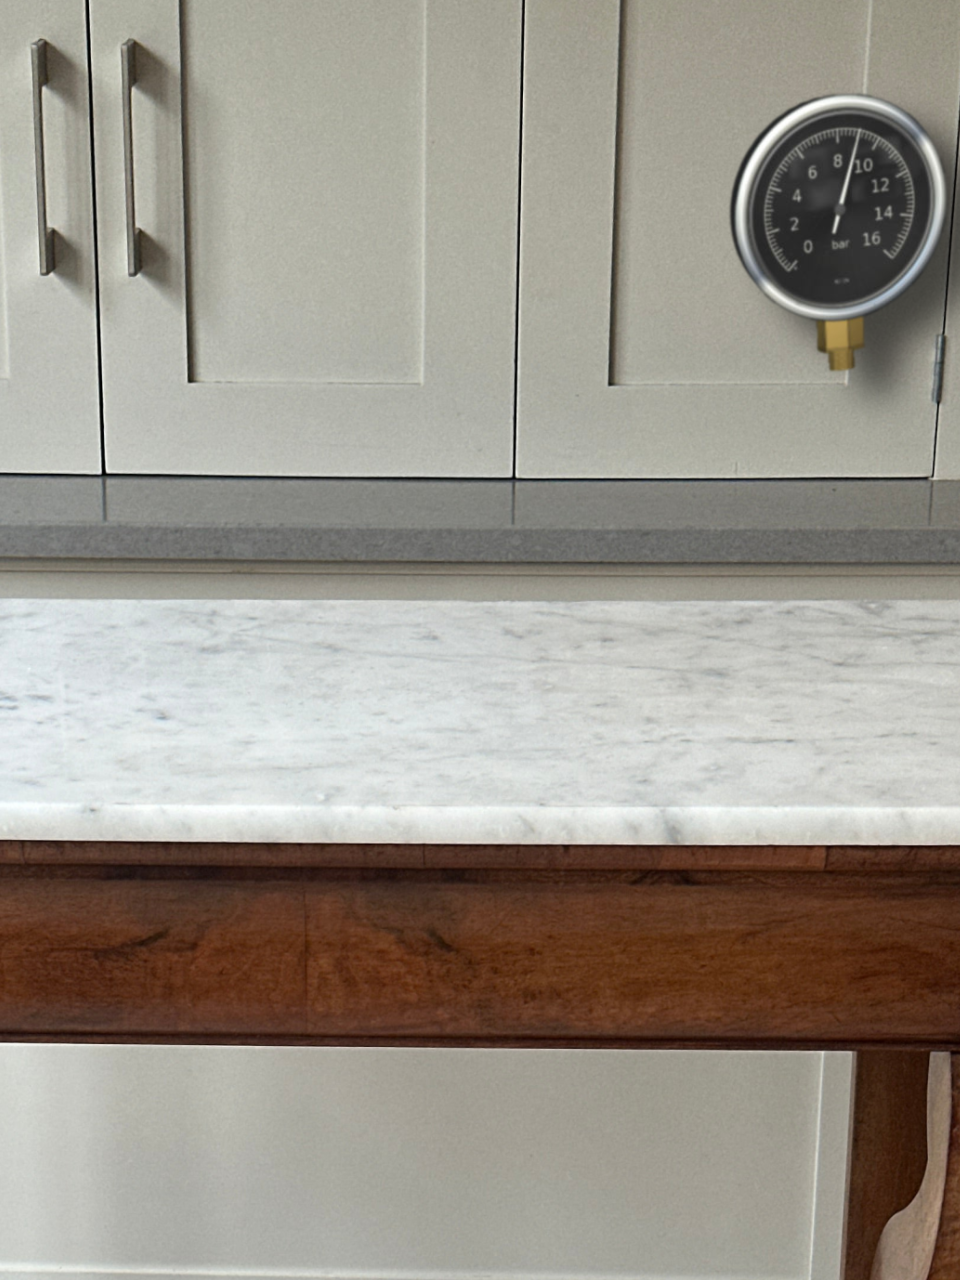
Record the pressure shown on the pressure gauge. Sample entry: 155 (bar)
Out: 9 (bar)
